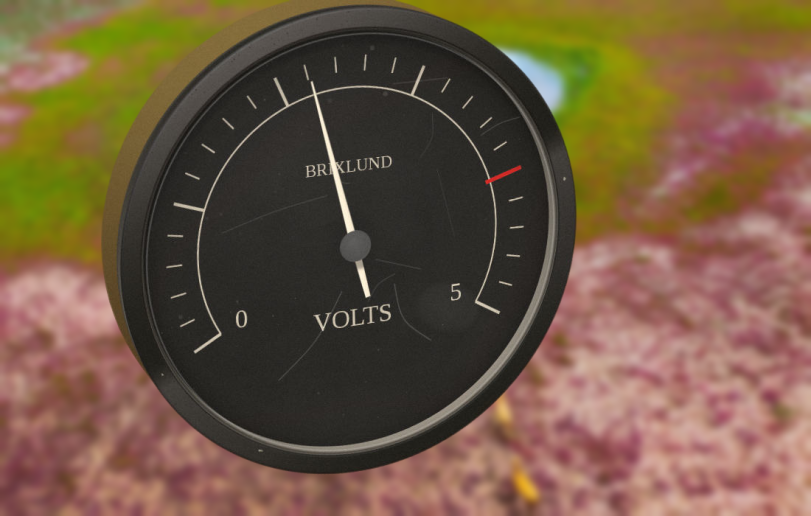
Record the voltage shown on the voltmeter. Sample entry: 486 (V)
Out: 2.2 (V)
